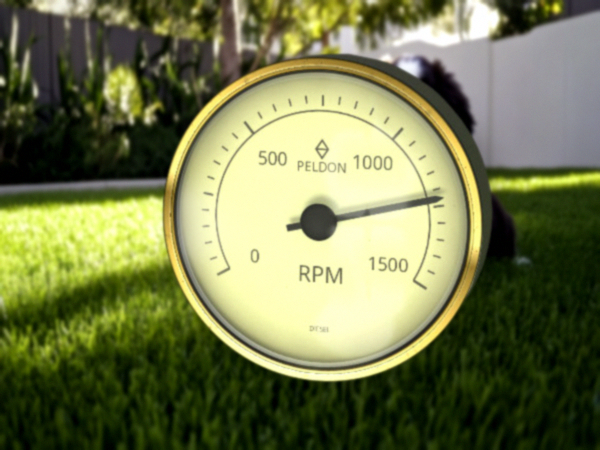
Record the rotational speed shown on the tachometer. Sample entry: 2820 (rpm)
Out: 1225 (rpm)
